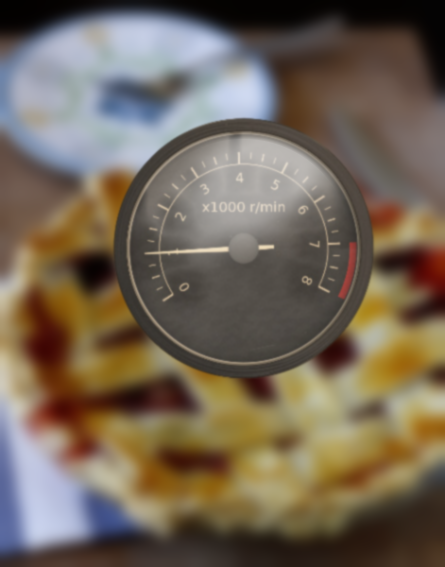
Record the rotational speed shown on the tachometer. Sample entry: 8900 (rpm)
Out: 1000 (rpm)
